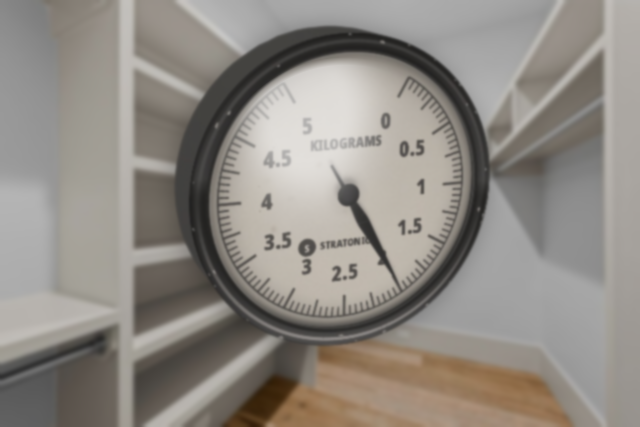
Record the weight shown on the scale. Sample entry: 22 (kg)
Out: 2 (kg)
